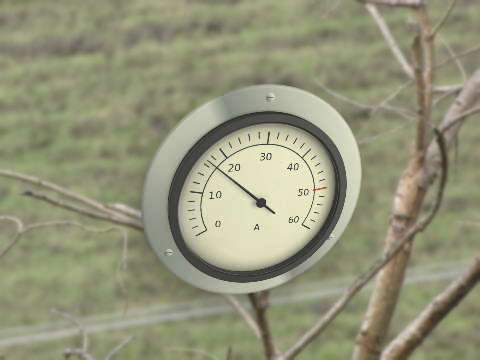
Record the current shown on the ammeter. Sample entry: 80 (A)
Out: 17 (A)
